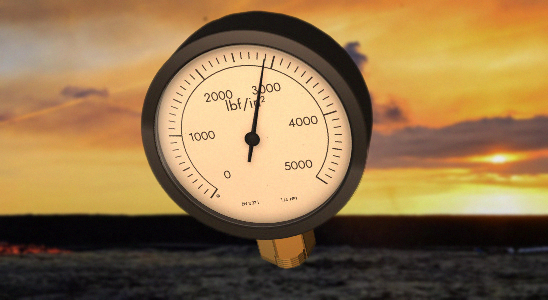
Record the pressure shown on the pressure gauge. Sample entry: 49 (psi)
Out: 2900 (psi)
